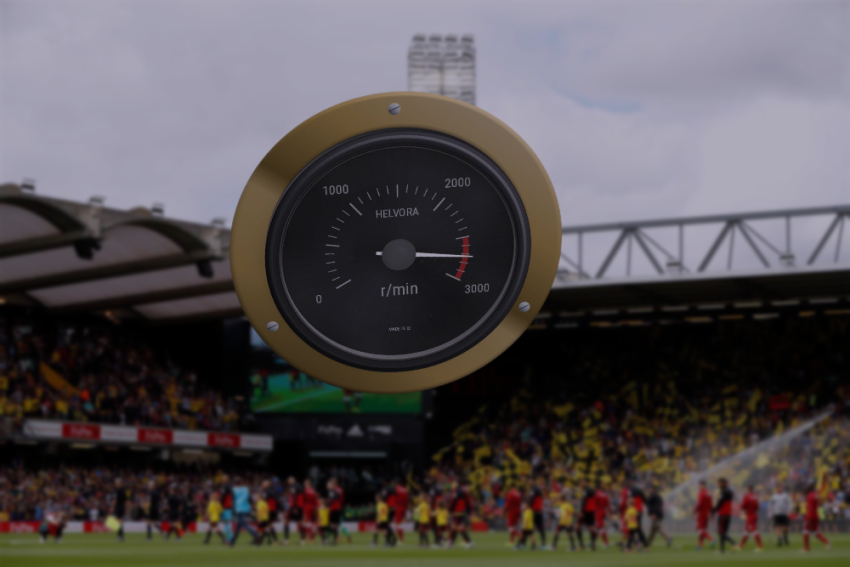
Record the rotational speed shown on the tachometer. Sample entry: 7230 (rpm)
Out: 2700 (rpm)
